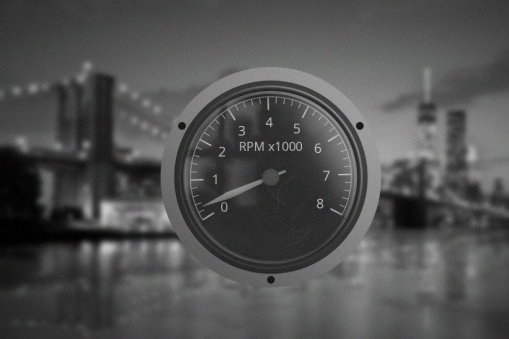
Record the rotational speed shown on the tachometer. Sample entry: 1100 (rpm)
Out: 300 (rpm)
